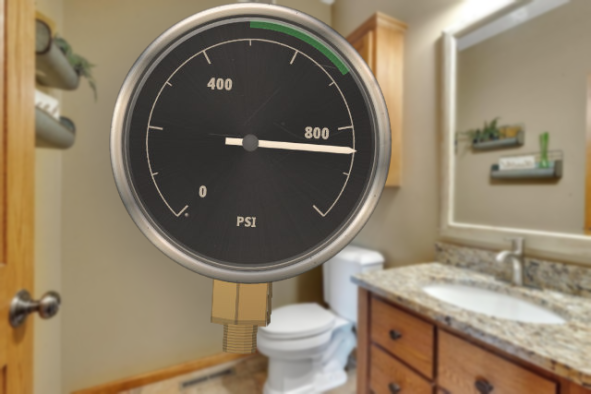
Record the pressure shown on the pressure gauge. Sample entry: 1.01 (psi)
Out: 850 (psi)
